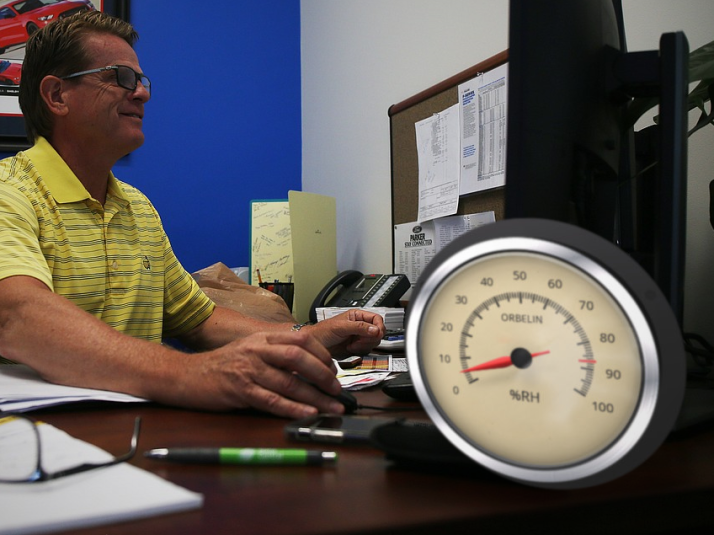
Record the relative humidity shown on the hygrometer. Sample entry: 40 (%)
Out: 5 (%)
